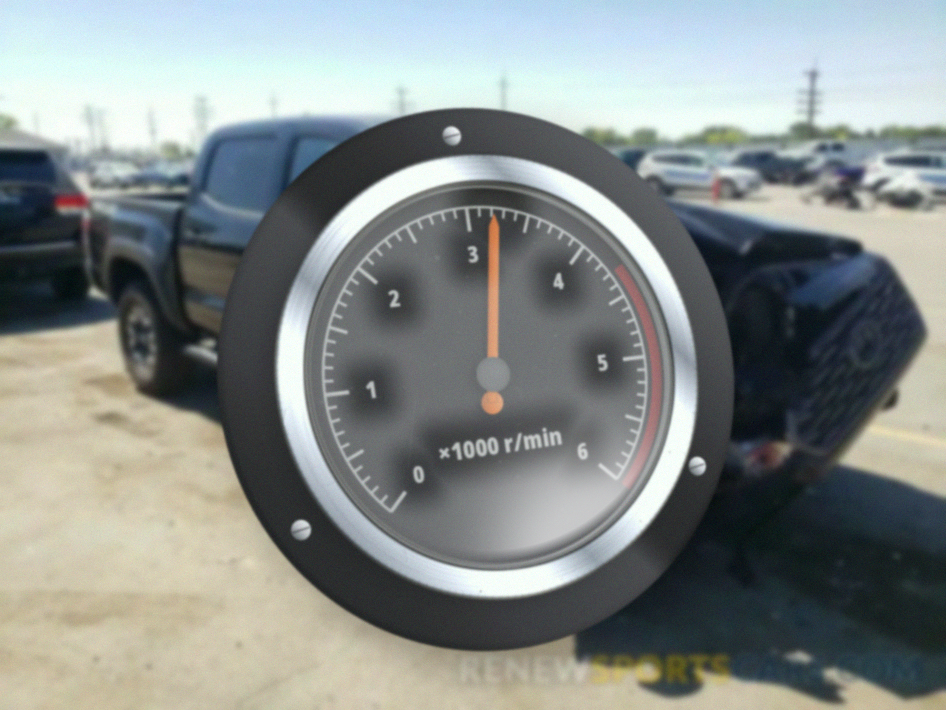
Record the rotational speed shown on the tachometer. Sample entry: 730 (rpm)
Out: 3200 (rpm)
